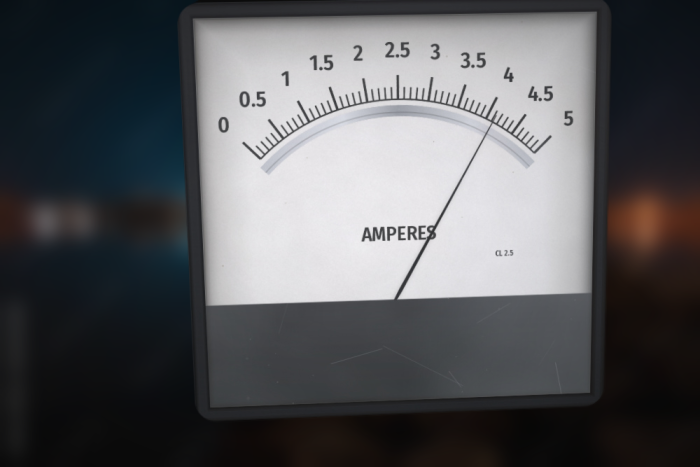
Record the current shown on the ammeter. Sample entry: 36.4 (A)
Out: 4.1 (A)
